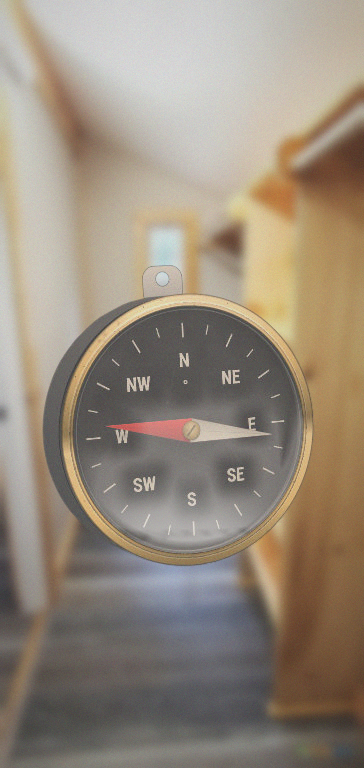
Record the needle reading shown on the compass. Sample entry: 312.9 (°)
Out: 277.5 (°)
